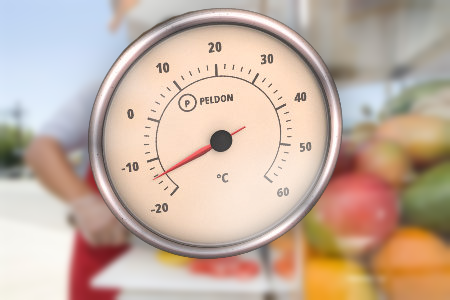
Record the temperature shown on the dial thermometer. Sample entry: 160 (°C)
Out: -14 (°C)
